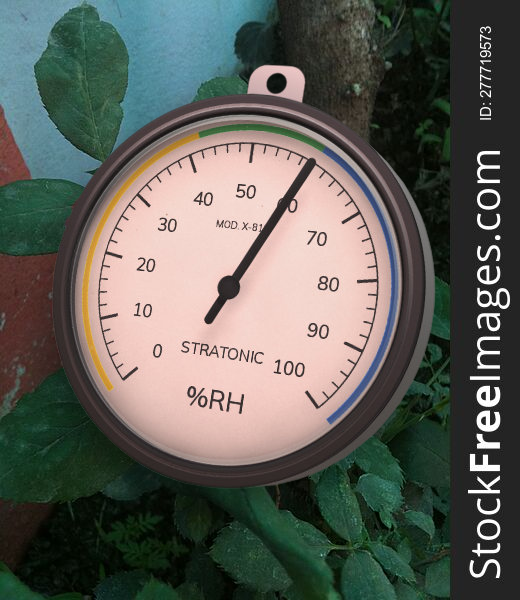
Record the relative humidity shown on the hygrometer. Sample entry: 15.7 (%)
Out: 60 (%)
